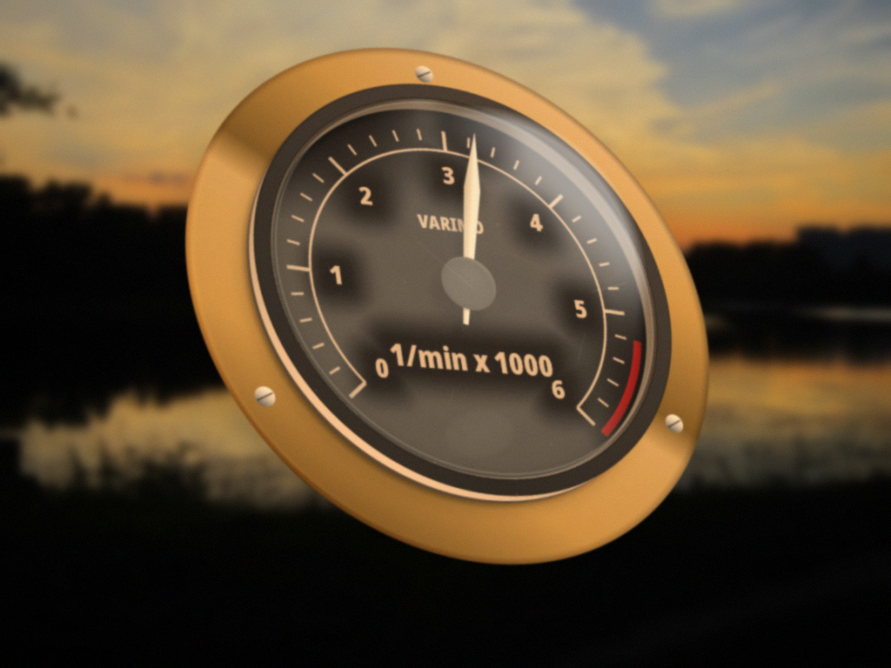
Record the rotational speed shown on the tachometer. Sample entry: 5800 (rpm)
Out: 3200 (rpm)
